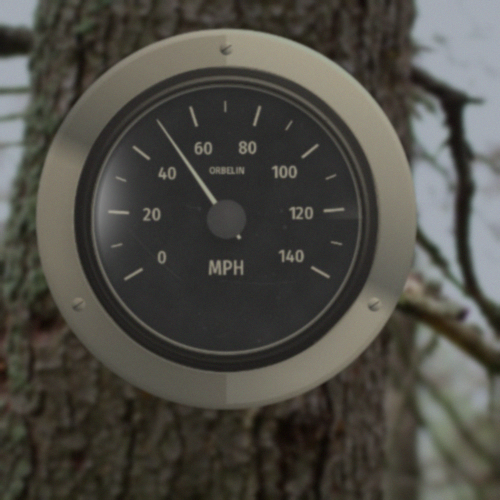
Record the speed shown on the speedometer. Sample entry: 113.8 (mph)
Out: 50 (mph)
